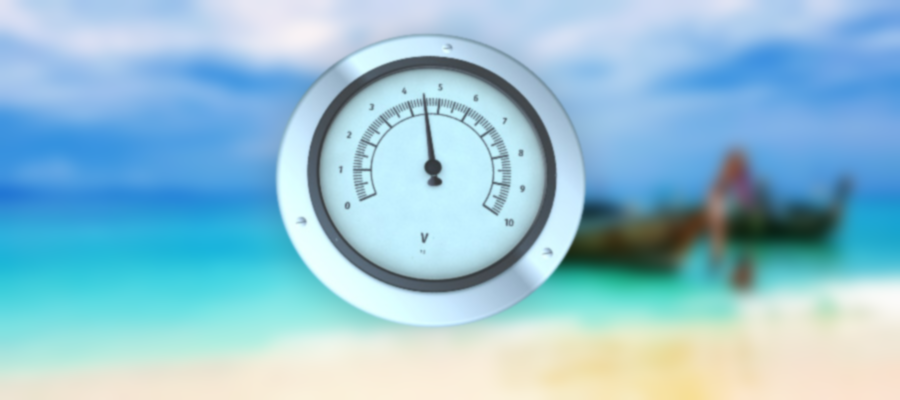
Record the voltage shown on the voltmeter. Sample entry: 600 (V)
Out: 4.5 (V)
